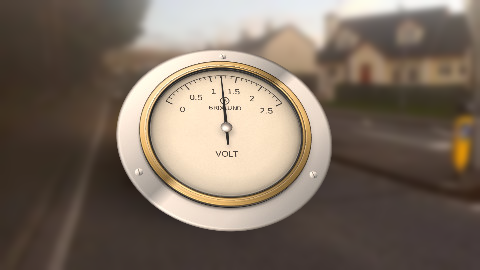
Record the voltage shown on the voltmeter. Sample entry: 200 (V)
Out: 1.2 (V)
